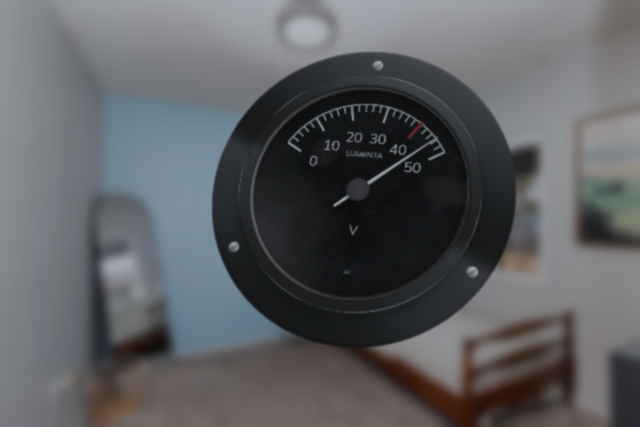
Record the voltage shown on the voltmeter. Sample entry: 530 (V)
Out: 46 (V)
